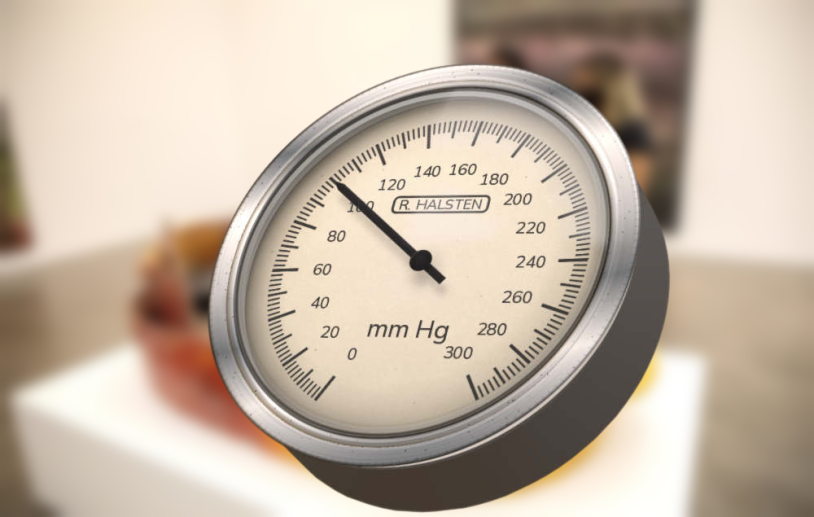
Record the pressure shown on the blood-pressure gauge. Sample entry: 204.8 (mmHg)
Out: 100 (mmHg)
